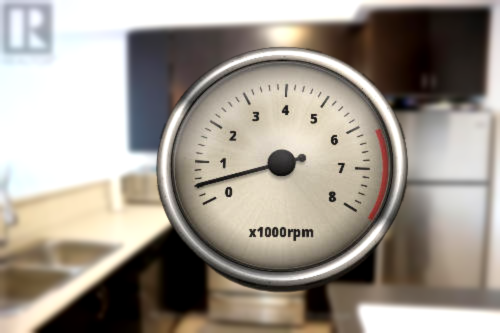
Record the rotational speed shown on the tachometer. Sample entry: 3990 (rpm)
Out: 400 (rpm)
